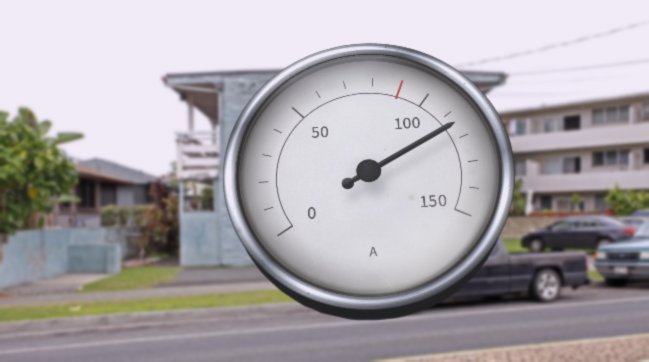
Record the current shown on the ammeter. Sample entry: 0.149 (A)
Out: 115 (A)
